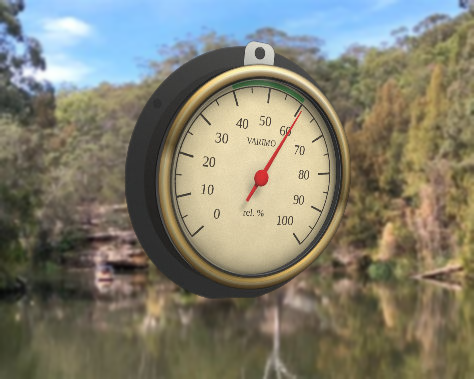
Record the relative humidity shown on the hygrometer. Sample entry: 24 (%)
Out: 60 (%)
